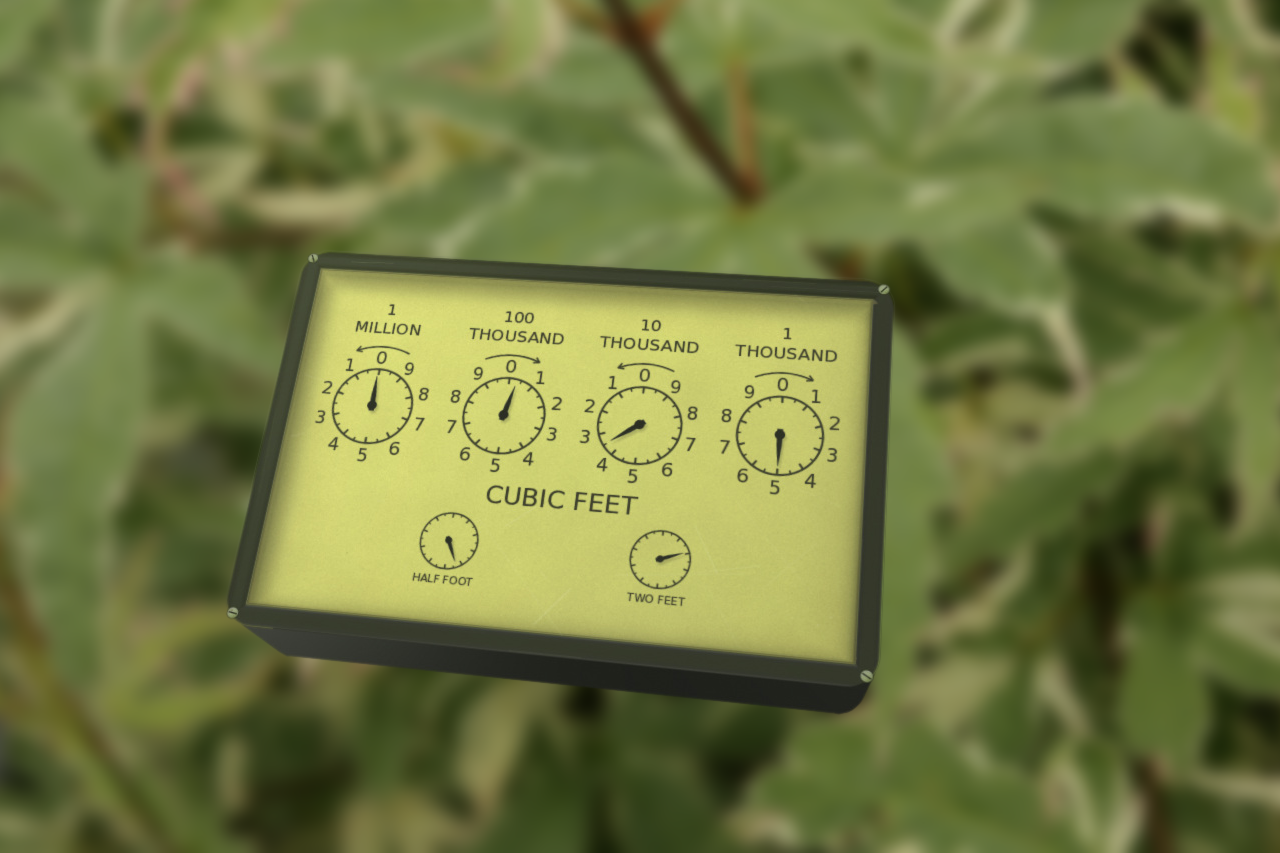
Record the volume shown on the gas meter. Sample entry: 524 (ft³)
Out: 3500 (ft³)
